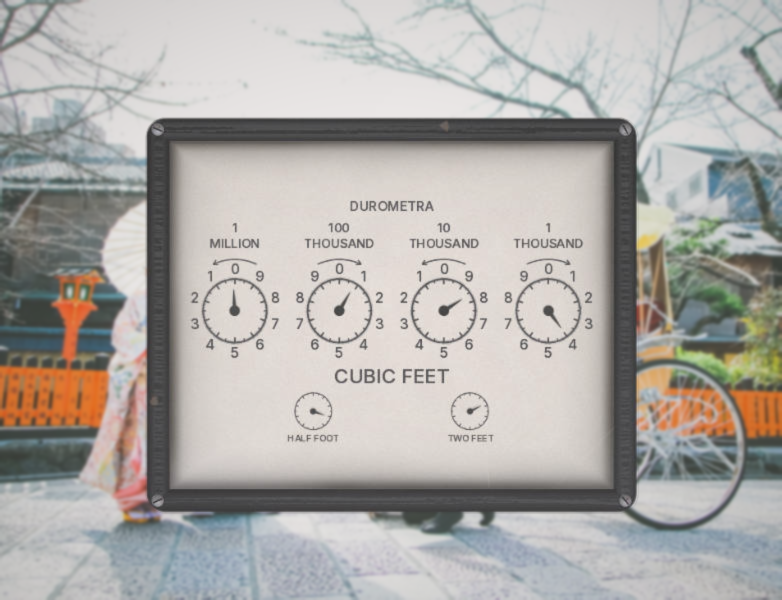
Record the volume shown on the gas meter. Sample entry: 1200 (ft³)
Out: 8400 (ft³)
